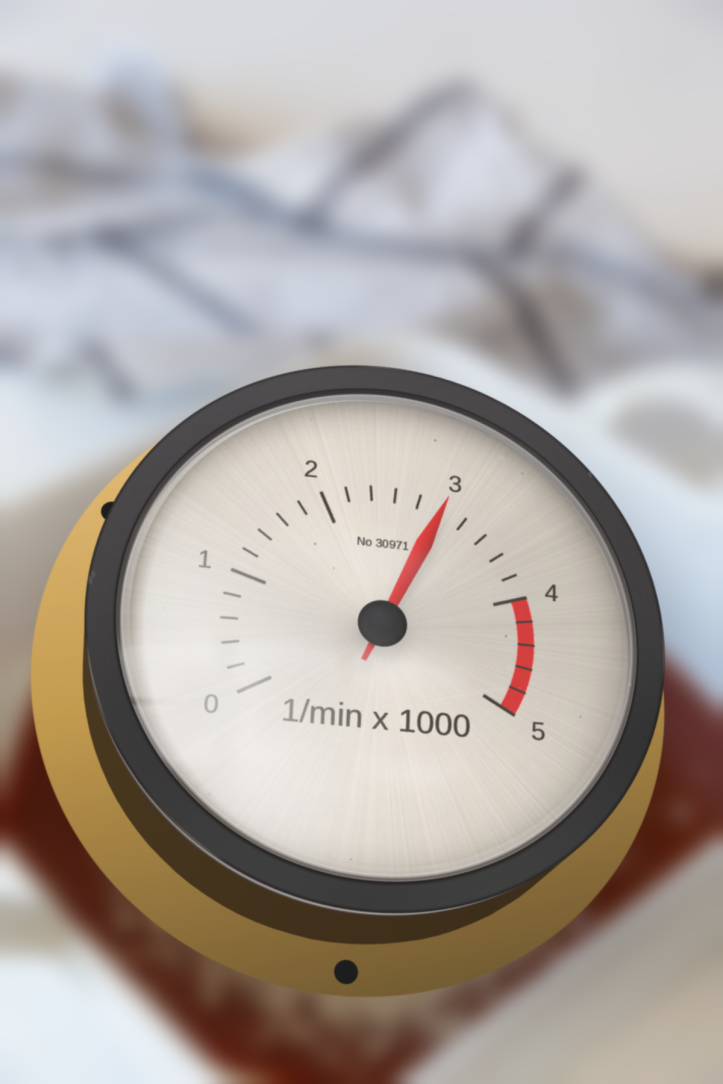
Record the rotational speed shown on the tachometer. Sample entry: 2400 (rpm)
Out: 3000 (rpm)
